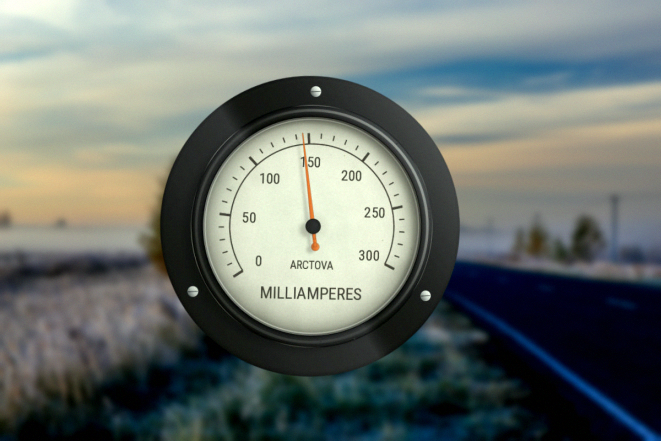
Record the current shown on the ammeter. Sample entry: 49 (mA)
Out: 145 (mA)
